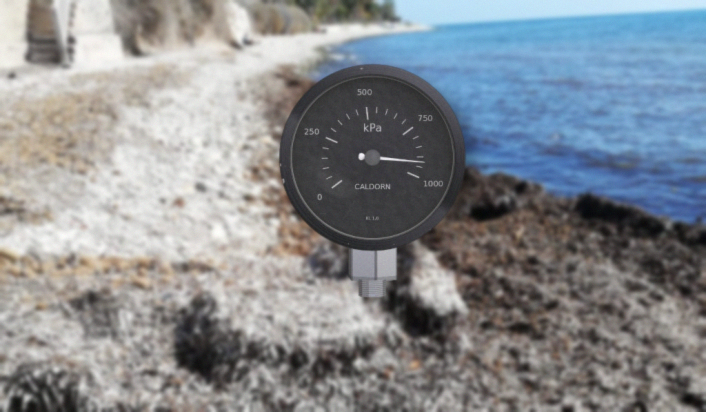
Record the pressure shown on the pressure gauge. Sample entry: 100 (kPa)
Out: 925 (kPa)
